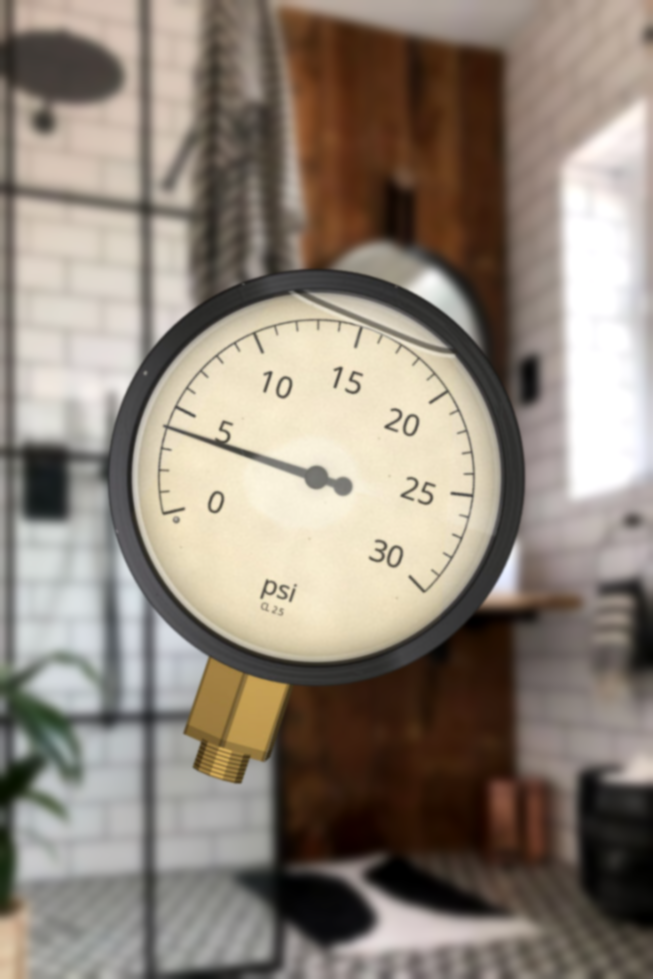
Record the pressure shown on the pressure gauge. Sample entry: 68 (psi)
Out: 4 (psi)
